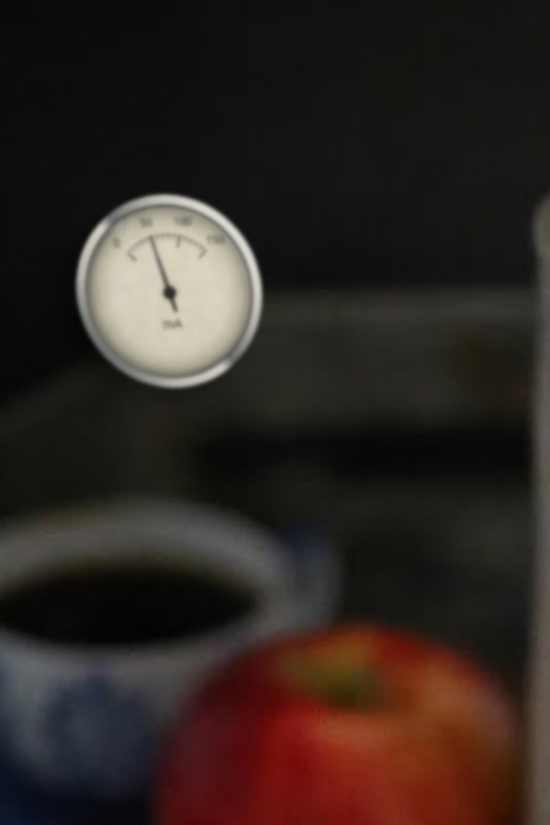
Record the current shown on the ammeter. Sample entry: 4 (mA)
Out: 50 (mA)
